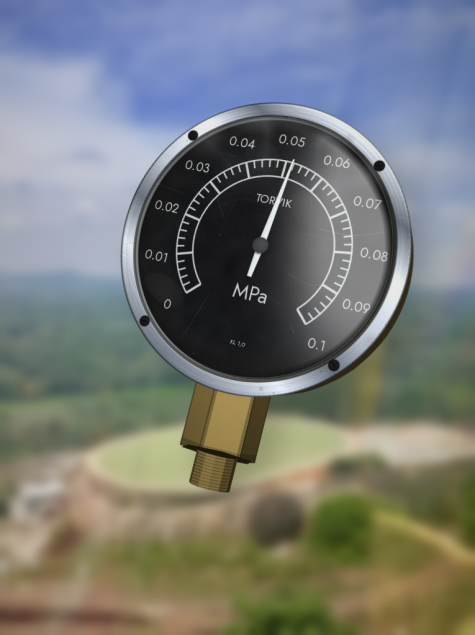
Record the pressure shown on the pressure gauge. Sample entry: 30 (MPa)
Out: 0.052 (MPa)
